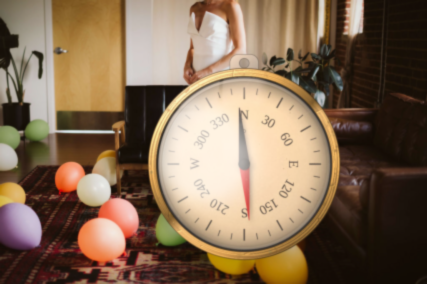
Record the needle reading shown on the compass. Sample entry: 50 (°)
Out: 175 (°)
